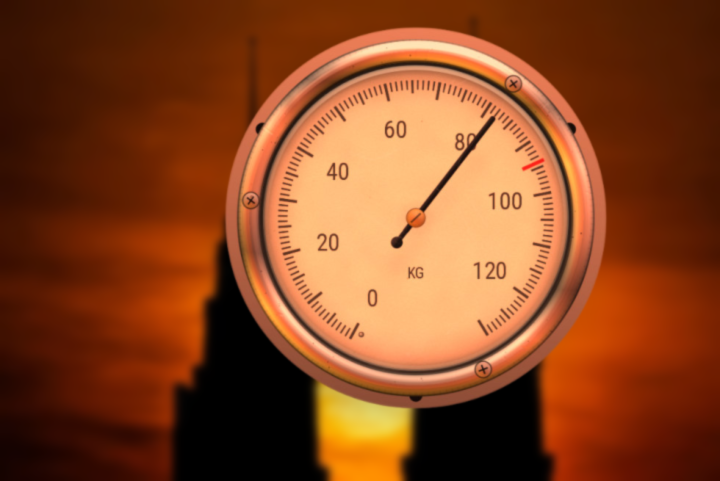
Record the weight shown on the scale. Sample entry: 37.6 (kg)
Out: 82 (kg)
